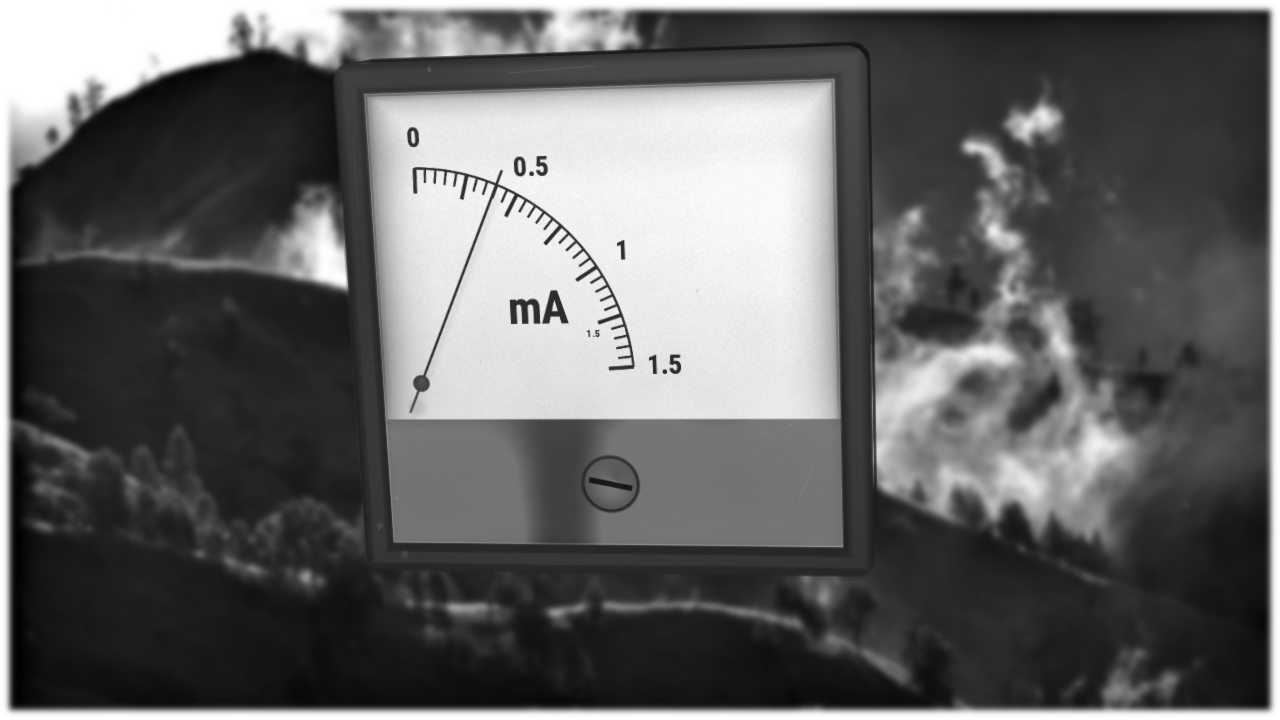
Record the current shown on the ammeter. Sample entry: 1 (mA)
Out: 0.4 (mA)
